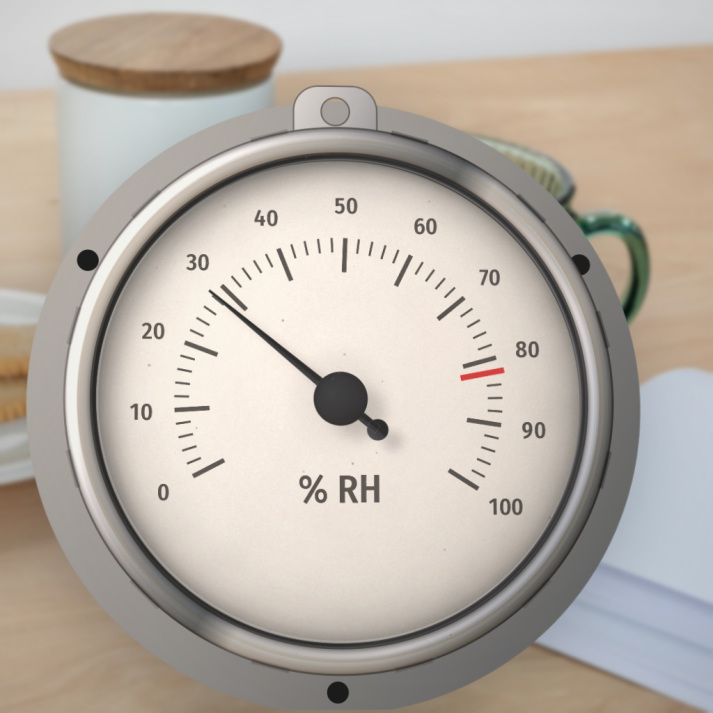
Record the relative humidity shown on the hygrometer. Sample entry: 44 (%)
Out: 28 (%)
